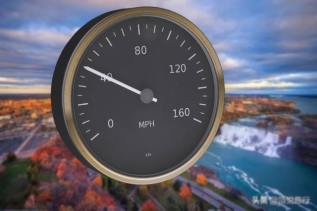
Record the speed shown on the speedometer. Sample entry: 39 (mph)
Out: 40 (mph)
